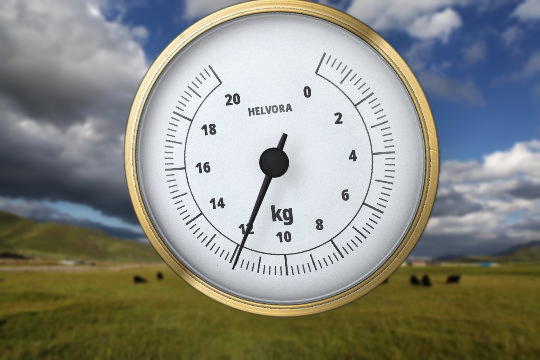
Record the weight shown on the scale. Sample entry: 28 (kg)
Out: 11.8 (kg)
